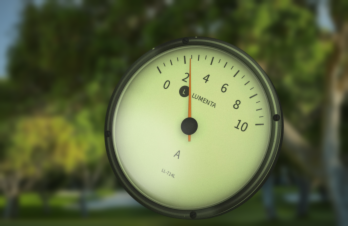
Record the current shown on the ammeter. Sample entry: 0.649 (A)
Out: 2.5 (A)
